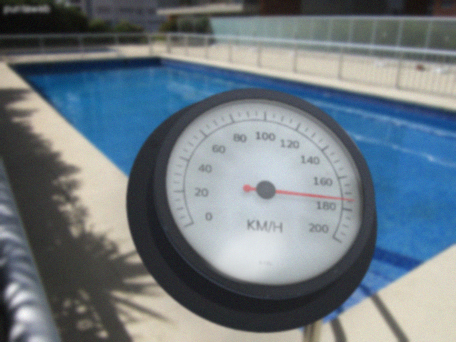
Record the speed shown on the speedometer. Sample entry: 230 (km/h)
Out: 175 (km/h)
